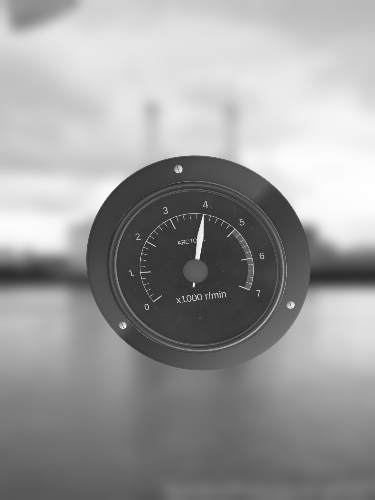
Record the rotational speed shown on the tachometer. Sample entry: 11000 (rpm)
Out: 4000 (rpm)
